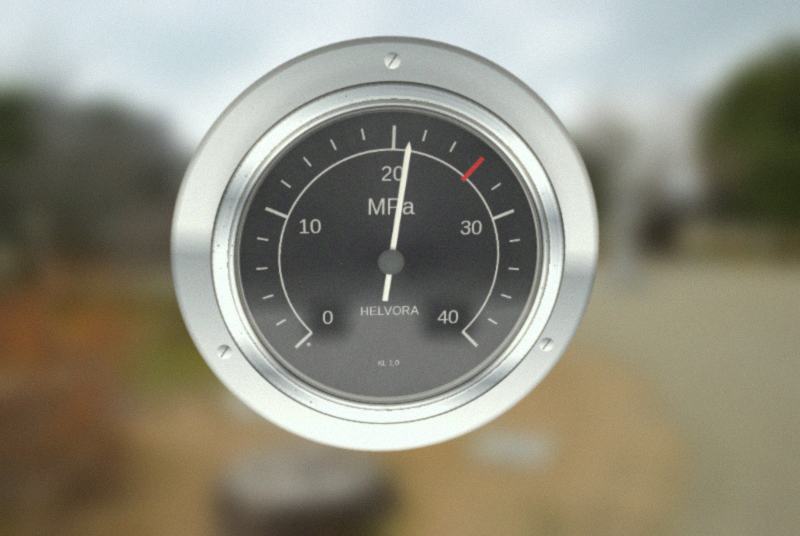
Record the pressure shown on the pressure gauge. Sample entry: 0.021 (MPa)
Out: 21 (MPa)
